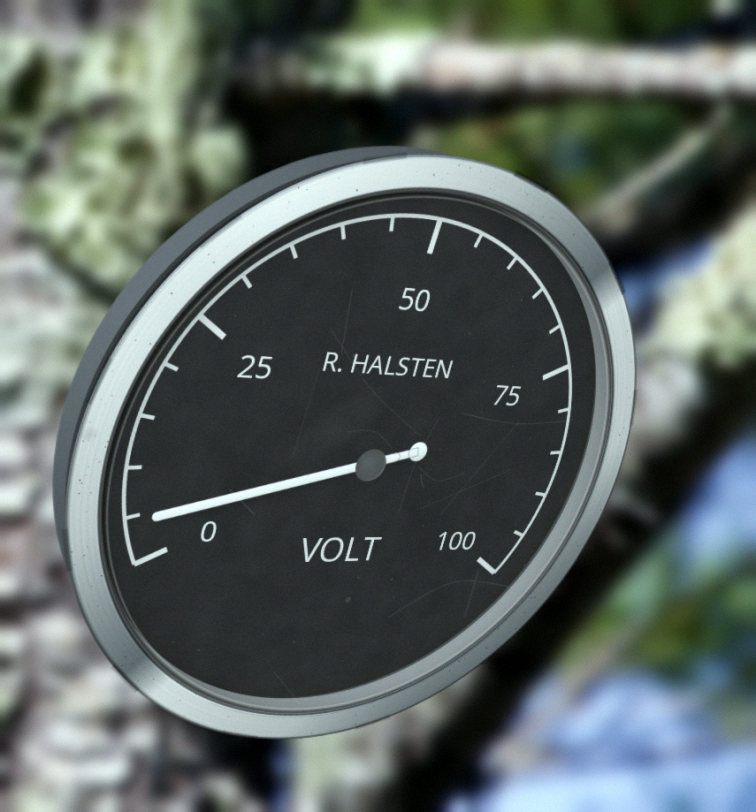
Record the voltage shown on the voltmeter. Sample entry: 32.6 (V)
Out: 5 (V)
